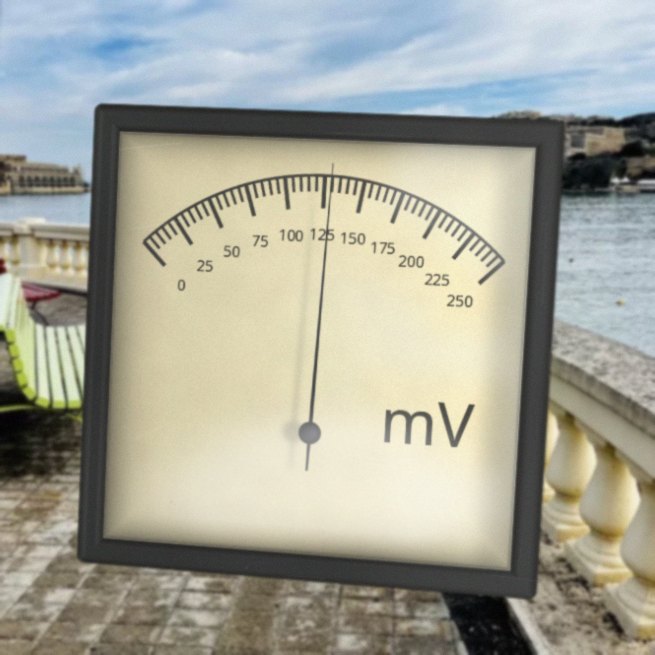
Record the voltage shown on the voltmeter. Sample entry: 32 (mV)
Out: 130 (mV)
